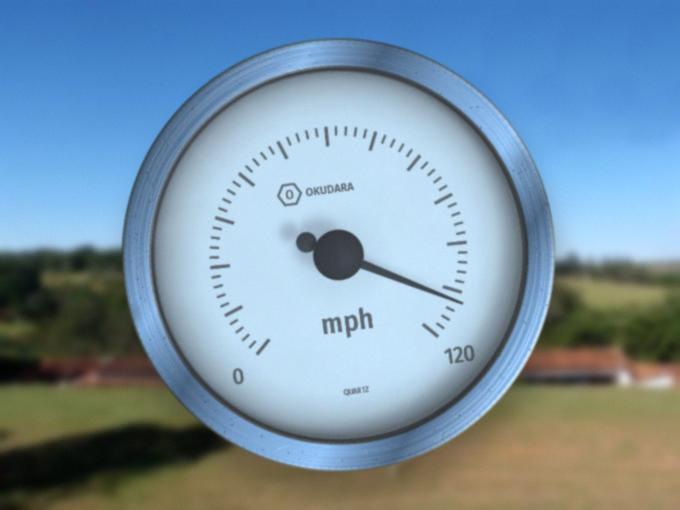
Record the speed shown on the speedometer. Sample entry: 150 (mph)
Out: 112 (mph)
